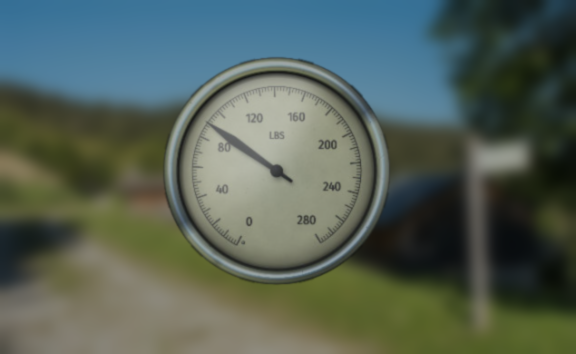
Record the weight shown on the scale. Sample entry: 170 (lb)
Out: 90 (lb)
